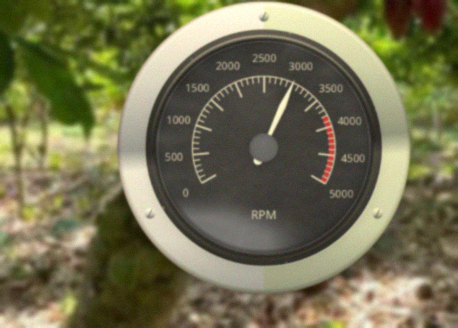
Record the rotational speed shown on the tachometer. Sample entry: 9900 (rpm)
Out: 3000 (rpm)
